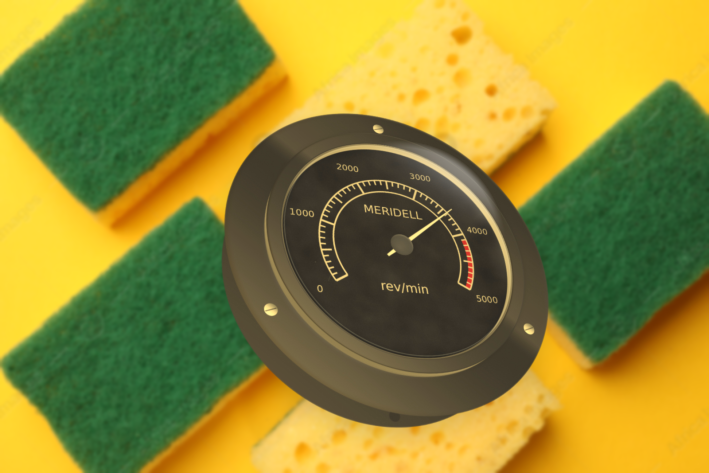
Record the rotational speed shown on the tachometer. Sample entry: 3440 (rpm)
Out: 3600 (rpm)
